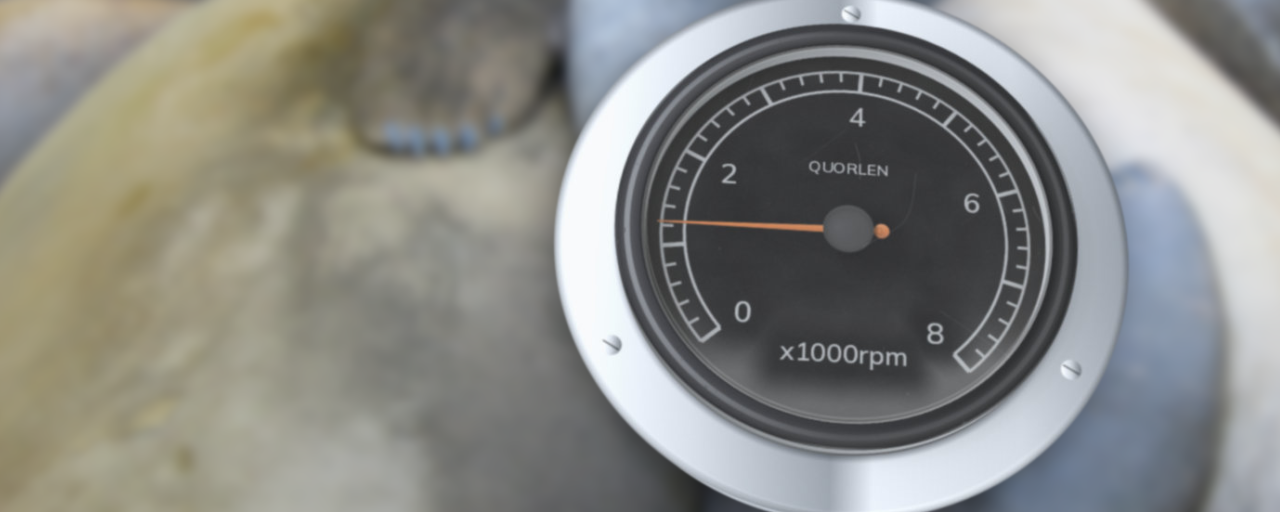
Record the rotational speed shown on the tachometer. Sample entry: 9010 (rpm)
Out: 1200 (rpm)
